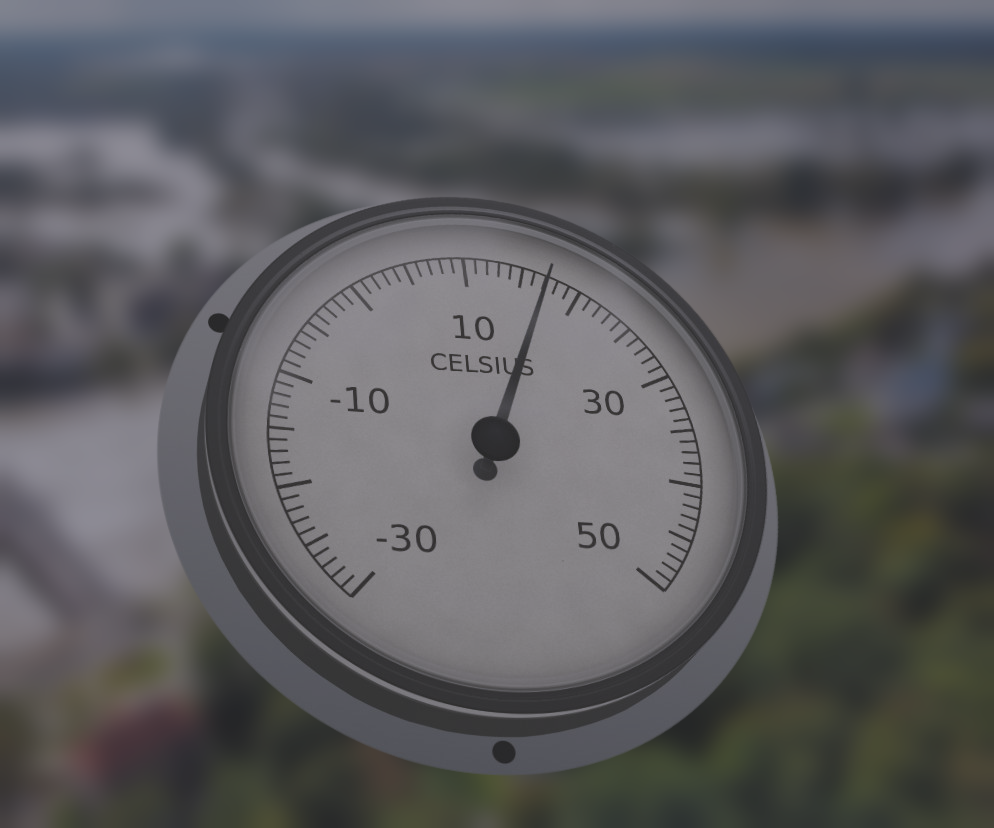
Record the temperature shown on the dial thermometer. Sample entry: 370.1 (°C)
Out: 17 (°C)
